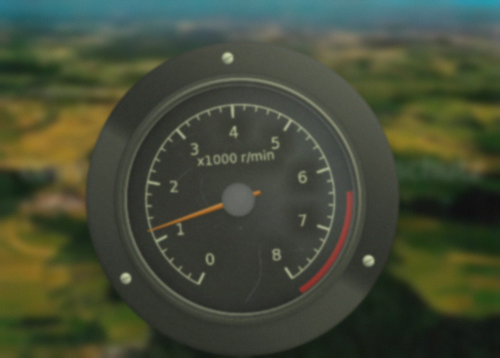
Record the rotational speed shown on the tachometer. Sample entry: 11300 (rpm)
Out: 1200 (rpm)
